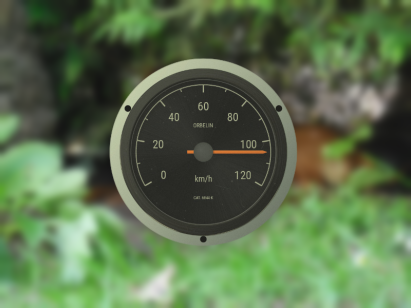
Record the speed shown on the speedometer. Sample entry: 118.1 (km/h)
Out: 105 (km/h)
